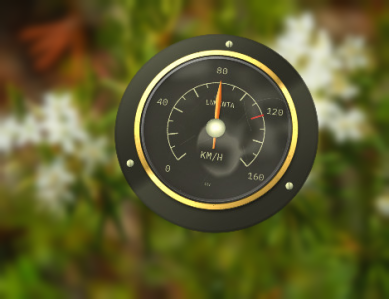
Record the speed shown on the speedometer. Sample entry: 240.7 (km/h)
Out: 80 (km/h)
